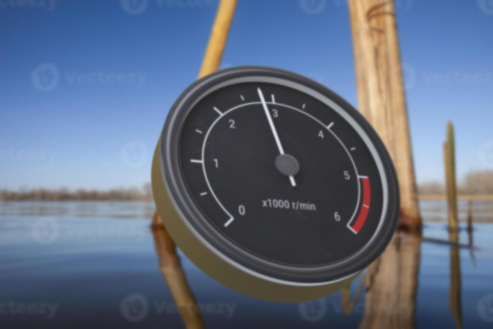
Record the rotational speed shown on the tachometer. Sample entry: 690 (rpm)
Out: 2750 (rpm)
